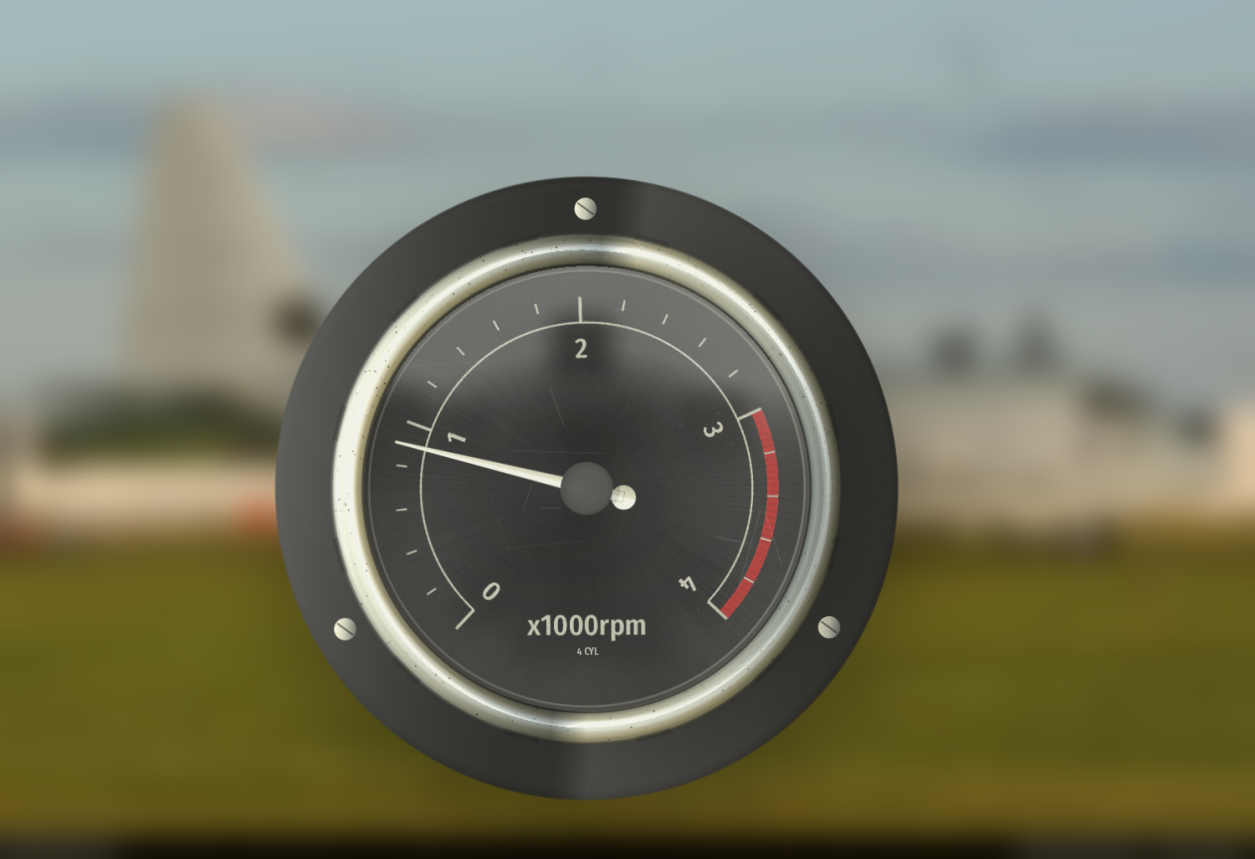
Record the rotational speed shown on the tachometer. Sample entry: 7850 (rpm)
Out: 900 (rpm)
